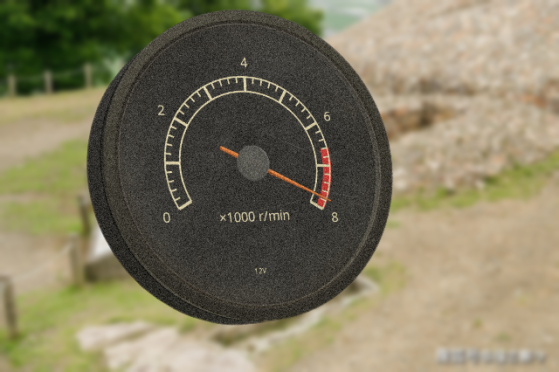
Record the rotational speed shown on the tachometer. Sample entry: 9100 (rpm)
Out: 7800 (rpm)
